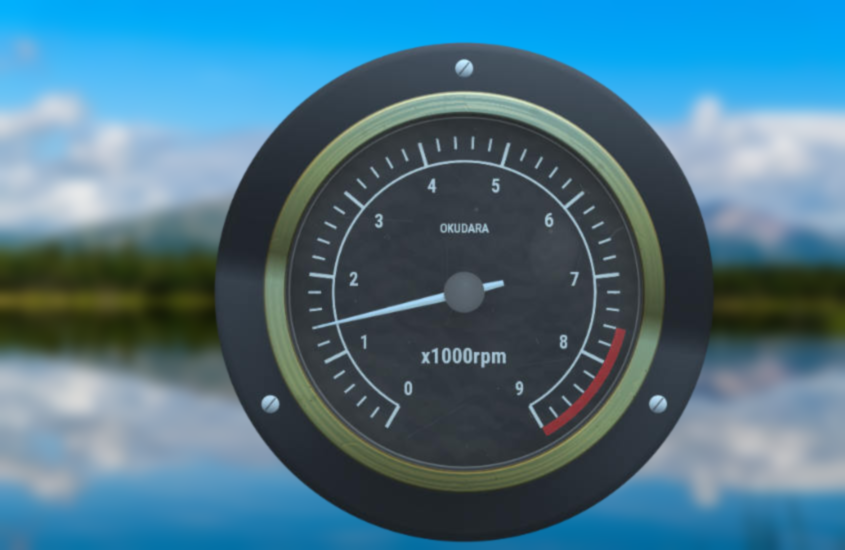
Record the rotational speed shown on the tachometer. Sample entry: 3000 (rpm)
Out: 1400 (rpm)
